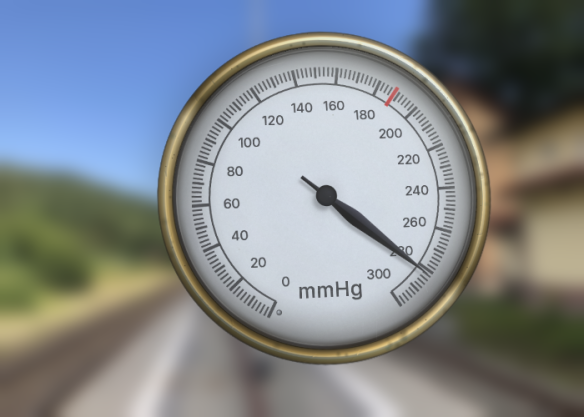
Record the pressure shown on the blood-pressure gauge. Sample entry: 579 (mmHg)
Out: 282 (mmHg)
